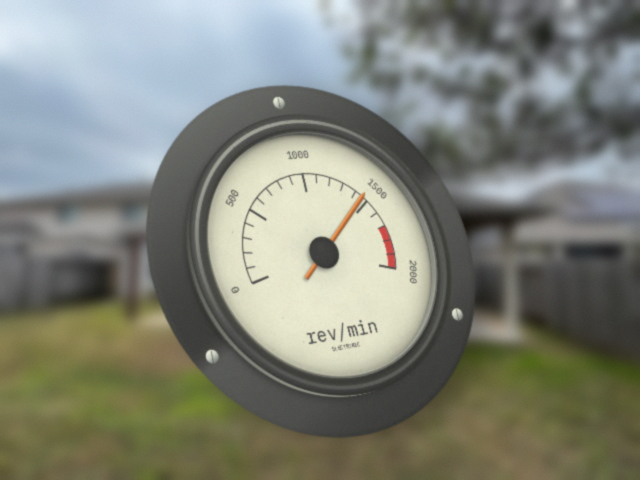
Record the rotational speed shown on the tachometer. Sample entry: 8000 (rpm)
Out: 1450 (rpm)
